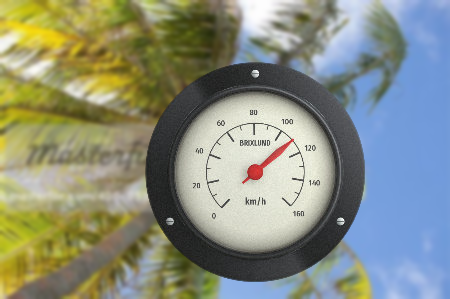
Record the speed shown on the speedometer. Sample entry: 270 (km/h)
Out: 110 (km/h)
